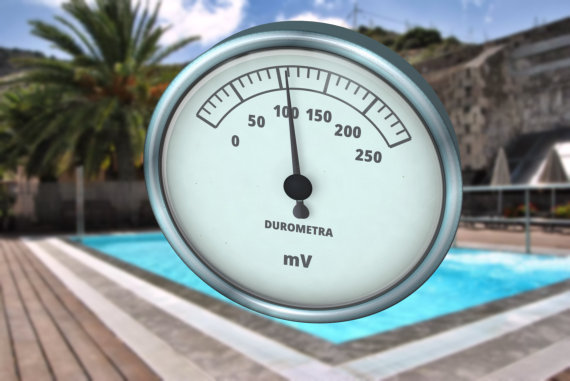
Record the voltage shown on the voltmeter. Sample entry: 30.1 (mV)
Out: 110 (mV)
